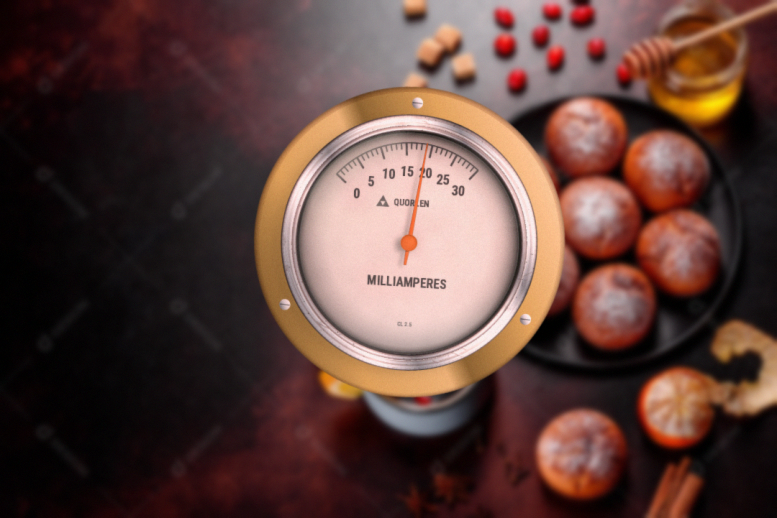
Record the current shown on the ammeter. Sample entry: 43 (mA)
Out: 19 (mA)
